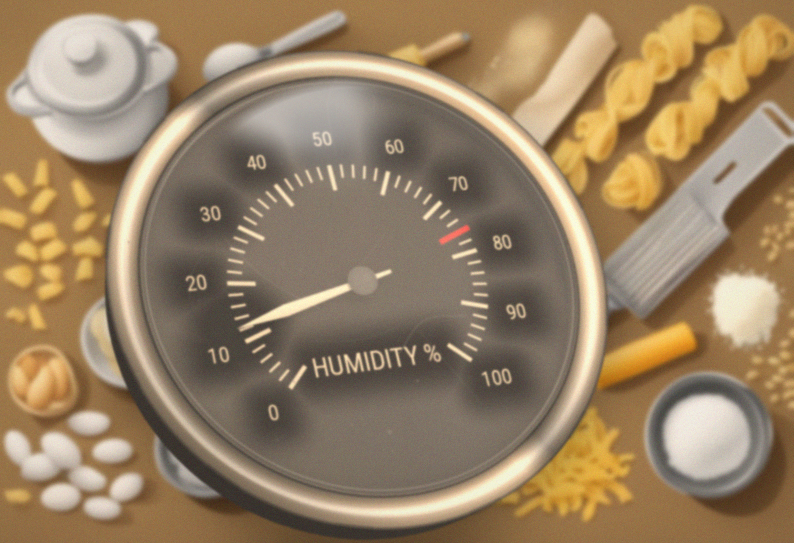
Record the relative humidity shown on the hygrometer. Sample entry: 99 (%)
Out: 12 (%)
